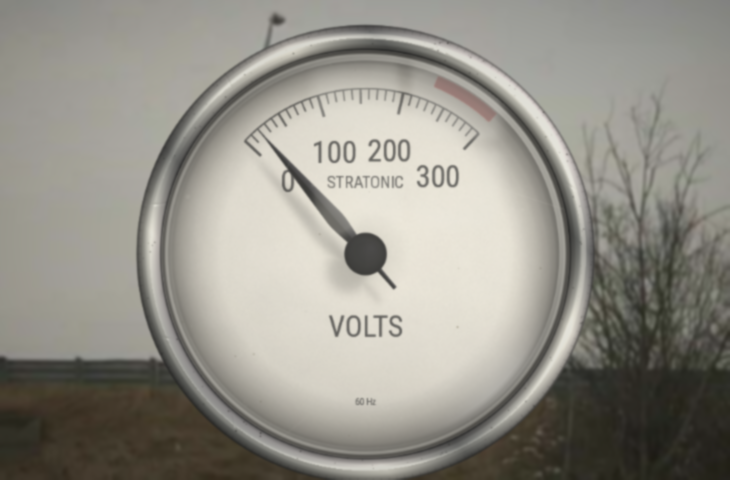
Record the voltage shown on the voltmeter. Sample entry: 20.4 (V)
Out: 20 (V)
